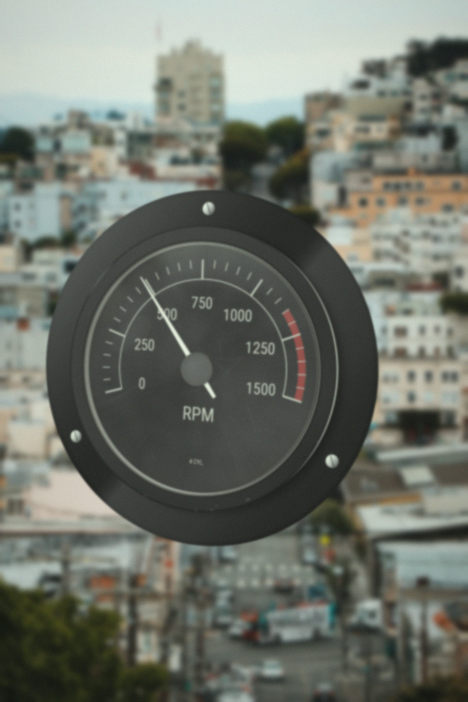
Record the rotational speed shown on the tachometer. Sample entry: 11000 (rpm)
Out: 500 (rpm)
